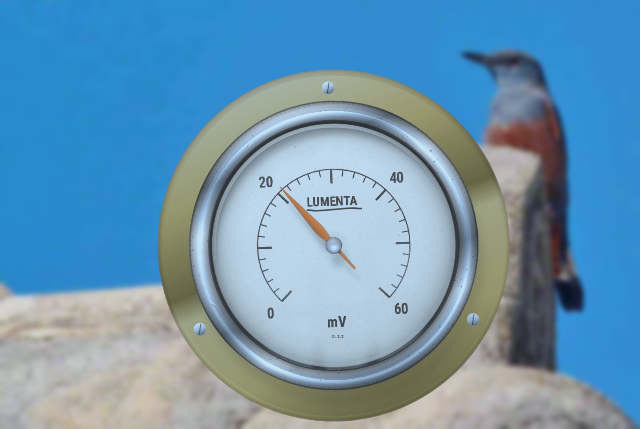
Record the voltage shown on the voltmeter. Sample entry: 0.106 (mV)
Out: 21 (mV)
